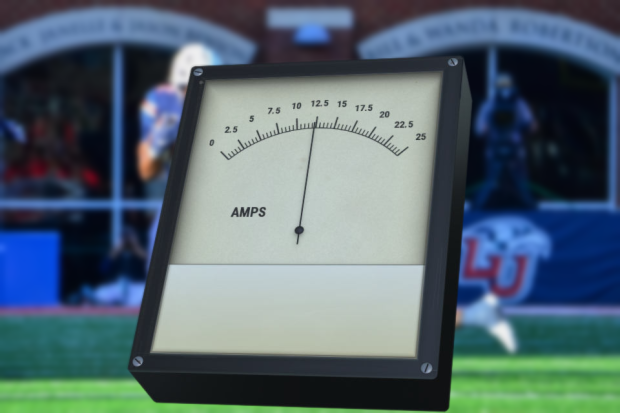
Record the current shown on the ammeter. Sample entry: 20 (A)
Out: 12.5 (A)
